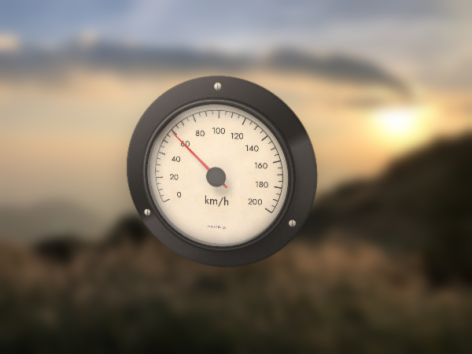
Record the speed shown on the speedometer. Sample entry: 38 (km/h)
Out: 60 (km/h)
